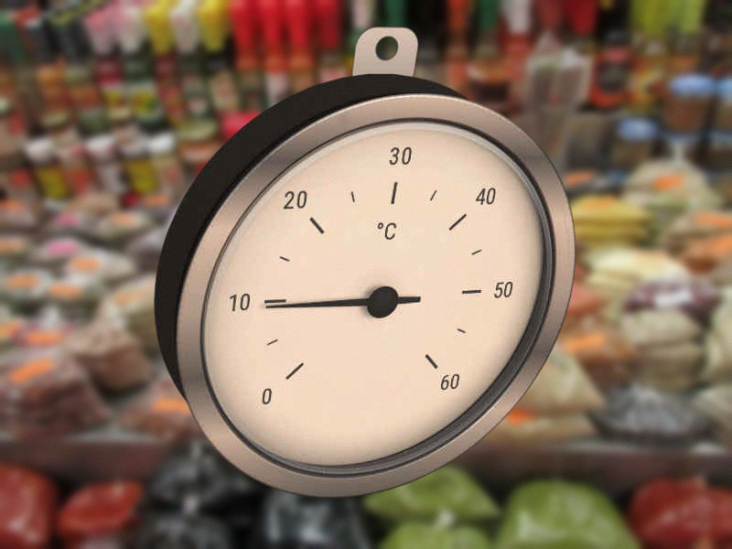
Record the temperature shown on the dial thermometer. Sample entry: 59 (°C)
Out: 10 (°C)
